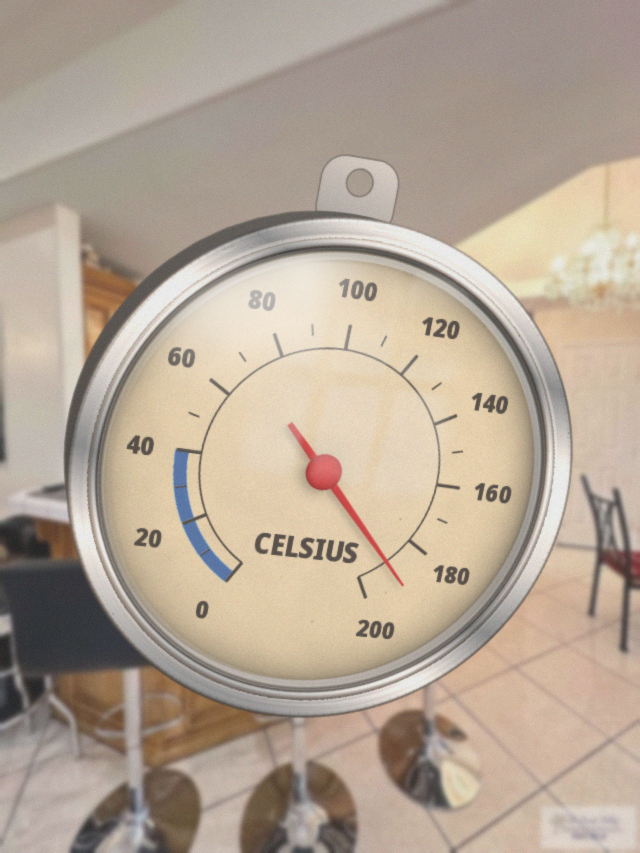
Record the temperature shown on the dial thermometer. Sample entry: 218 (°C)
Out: 190 (°C)
